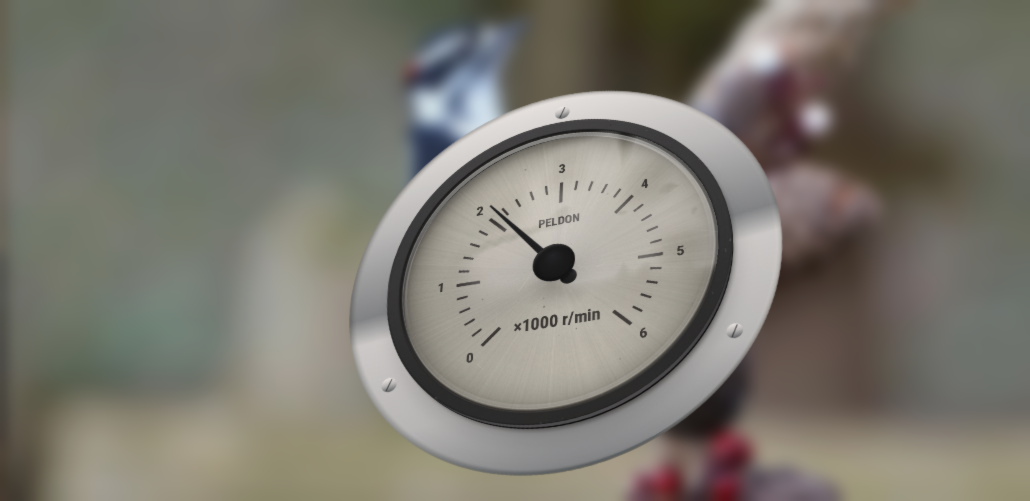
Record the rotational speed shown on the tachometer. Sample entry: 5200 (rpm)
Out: 2100 (rpm)
